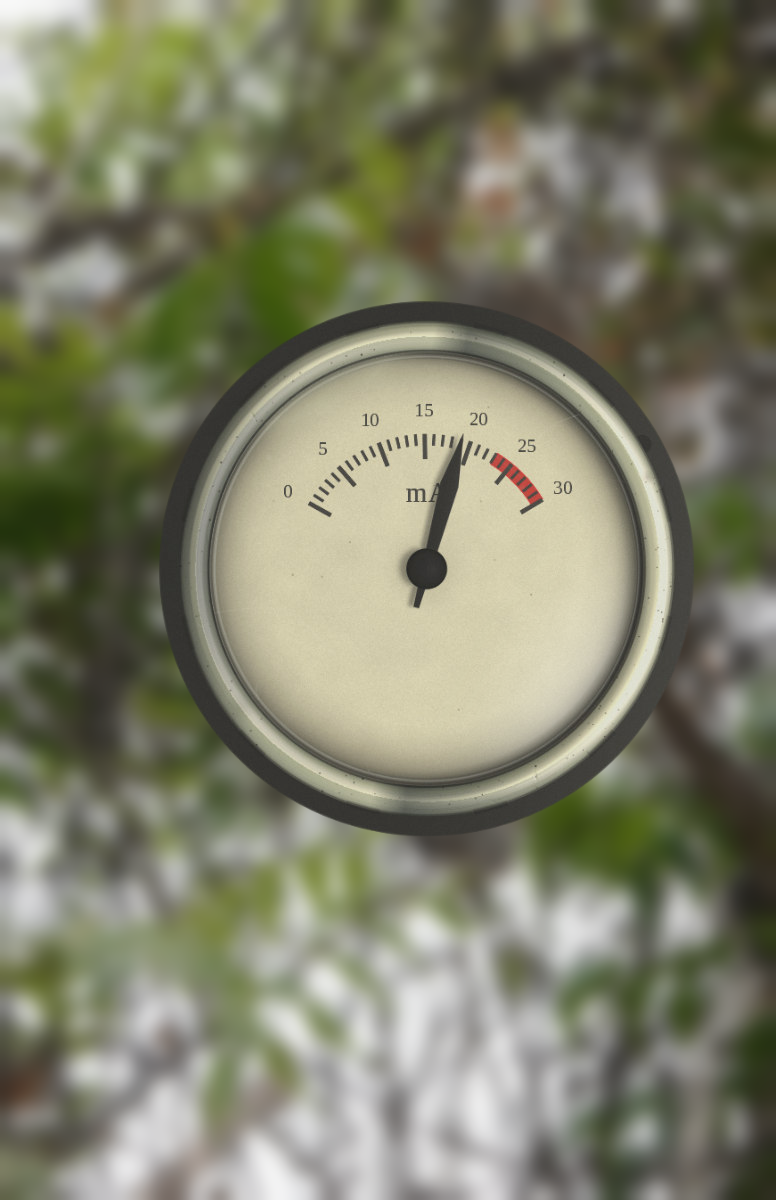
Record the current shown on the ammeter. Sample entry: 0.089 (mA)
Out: 19 (mA)
